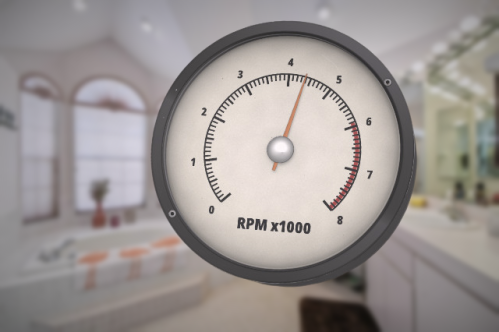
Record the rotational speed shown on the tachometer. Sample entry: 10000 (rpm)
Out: 4400 (rpm)
